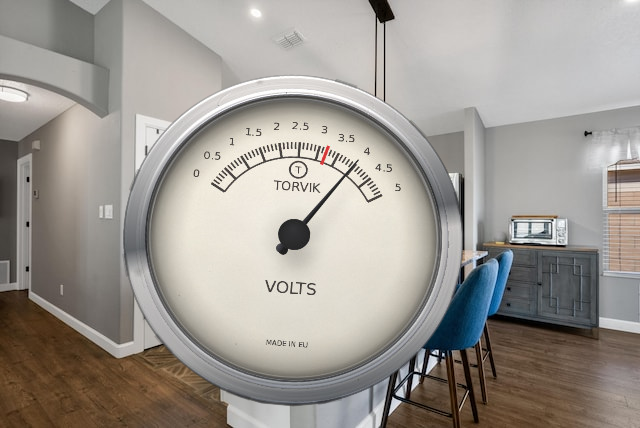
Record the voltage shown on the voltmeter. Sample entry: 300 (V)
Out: 4 (V)
